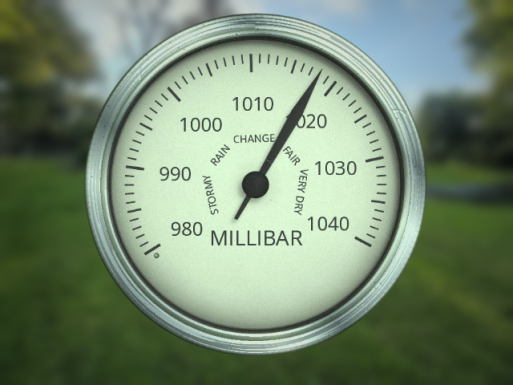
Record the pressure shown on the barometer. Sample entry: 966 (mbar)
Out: 1018 (mbar)
